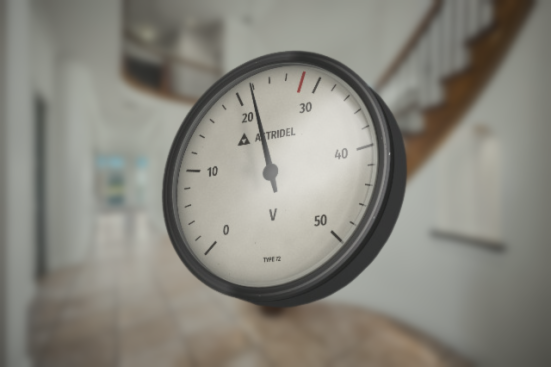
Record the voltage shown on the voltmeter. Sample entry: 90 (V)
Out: 22 (V)
